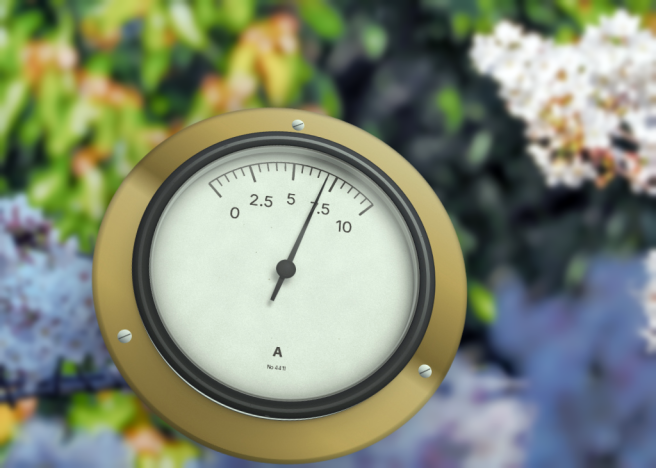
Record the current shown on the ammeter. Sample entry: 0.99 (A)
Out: 7 (A)
